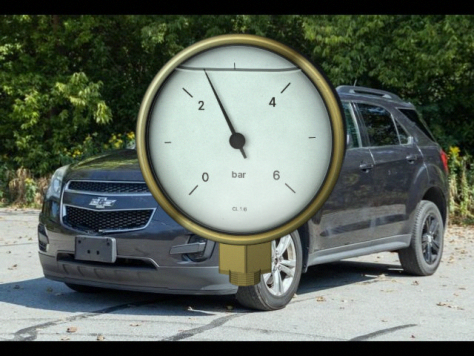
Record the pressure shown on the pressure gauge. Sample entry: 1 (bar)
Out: 2.5 (bar)
